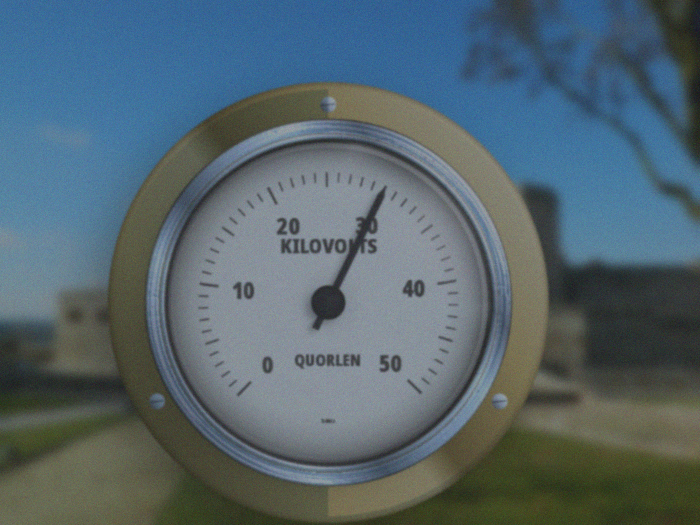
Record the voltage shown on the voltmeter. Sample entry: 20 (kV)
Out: 30 (kV)
